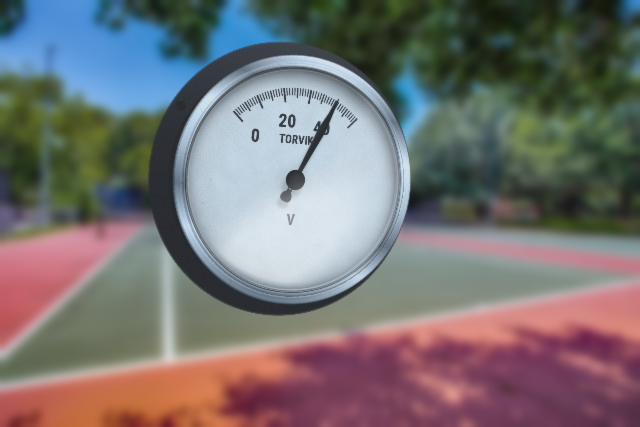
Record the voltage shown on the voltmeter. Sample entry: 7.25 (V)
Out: 40 (V)
